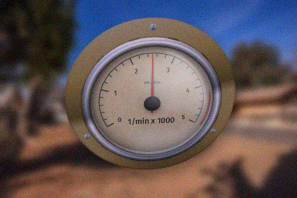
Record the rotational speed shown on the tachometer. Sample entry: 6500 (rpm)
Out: 2500 (rpm)
